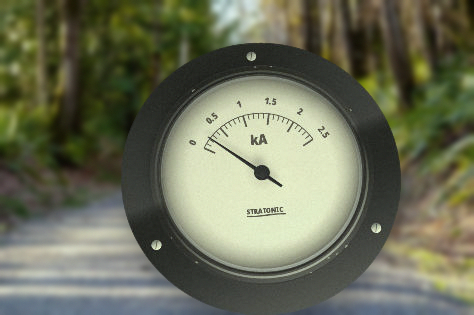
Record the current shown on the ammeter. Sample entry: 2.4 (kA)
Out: 0.2 (kA)
